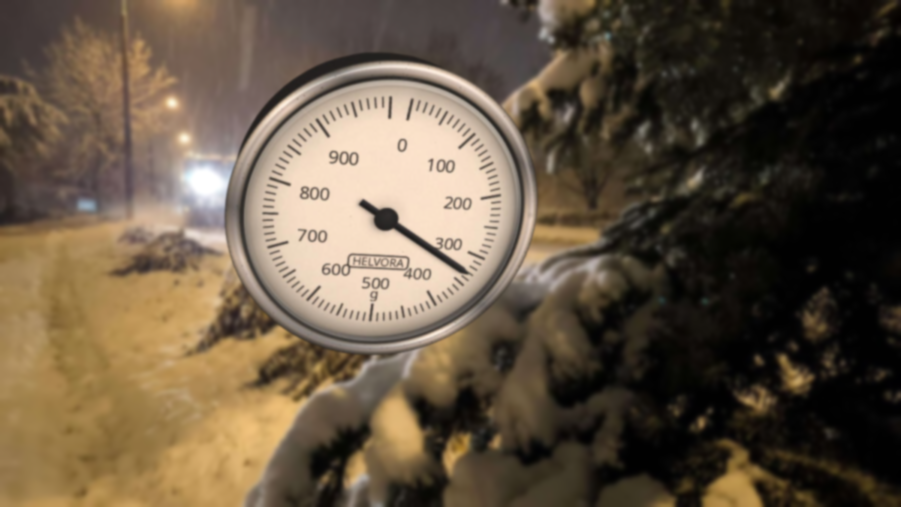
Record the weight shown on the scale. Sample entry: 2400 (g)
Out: 330 (g)
